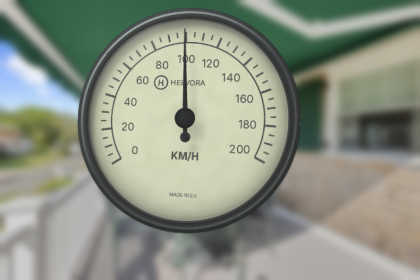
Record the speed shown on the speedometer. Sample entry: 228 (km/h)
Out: 100 (km/h)
